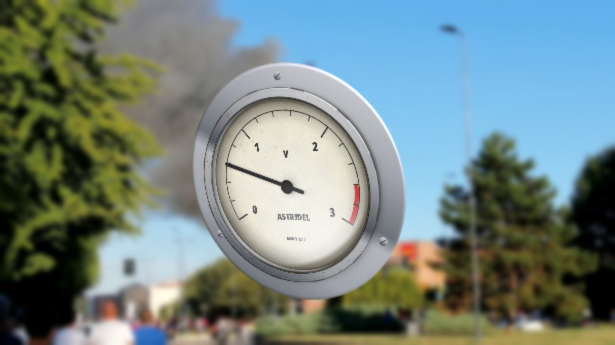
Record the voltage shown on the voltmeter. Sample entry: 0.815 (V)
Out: 0.6 (V)
